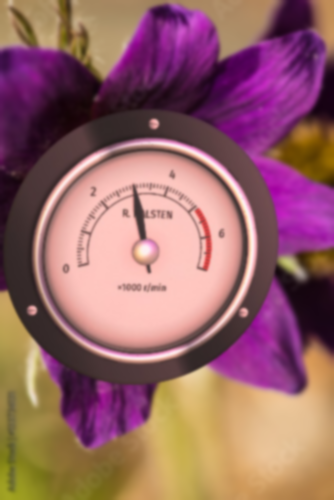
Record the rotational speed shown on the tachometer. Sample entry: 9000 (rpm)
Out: 3000 (rpm)
